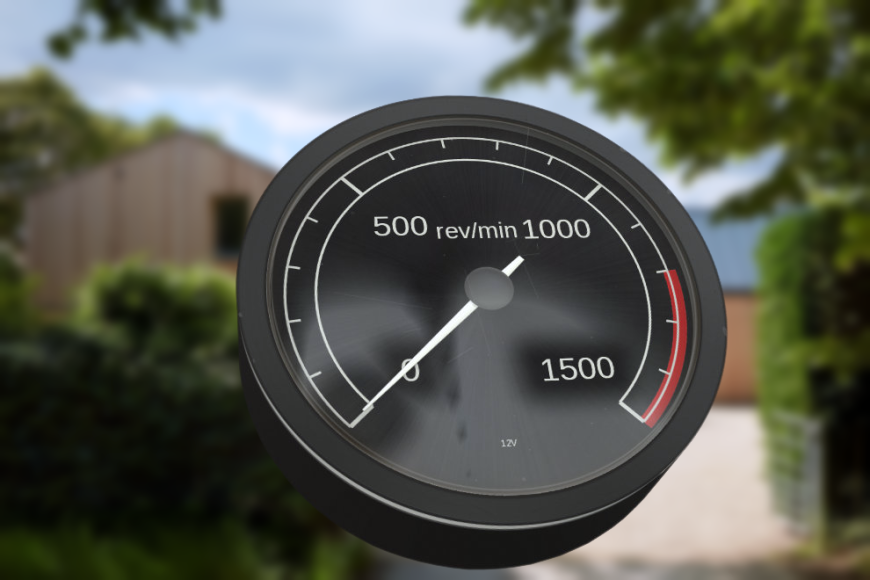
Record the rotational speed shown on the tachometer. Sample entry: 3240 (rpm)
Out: 0 (rpm)
